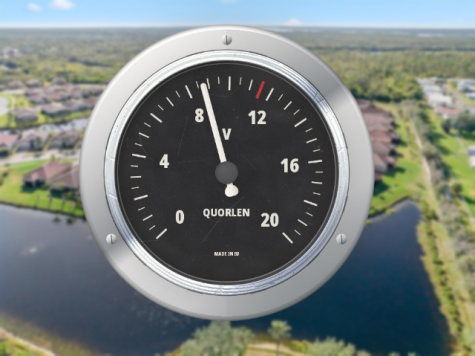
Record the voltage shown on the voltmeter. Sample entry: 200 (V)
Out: 8.75 (V)
